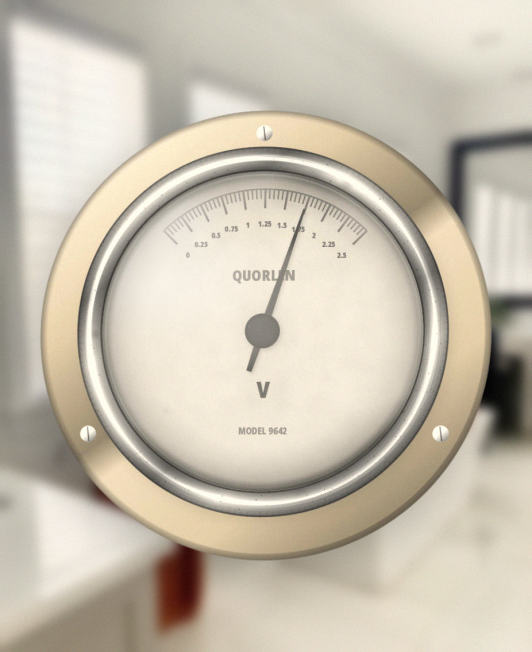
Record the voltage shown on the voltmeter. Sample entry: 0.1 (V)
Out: 1.75 (V)
